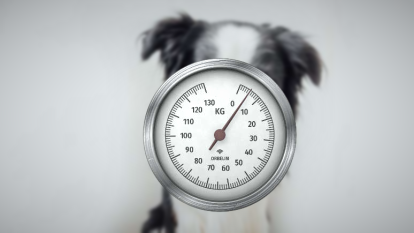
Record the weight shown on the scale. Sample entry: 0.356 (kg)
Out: 5 (kg)
